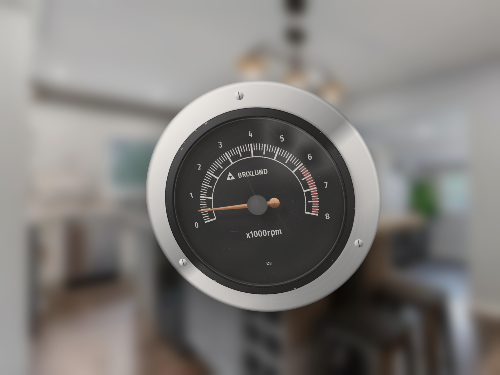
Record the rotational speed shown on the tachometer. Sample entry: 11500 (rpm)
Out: 500 (rpm)
